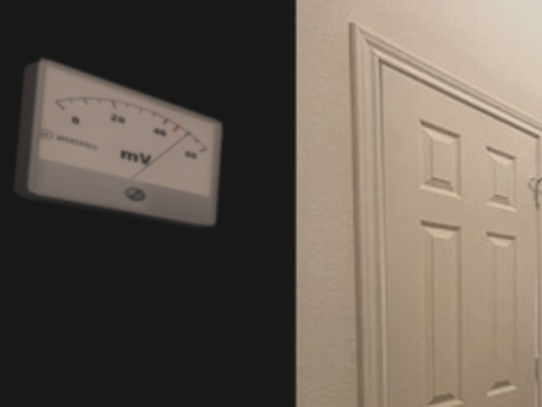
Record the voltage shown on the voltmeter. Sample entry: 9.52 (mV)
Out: 50 (mV)
